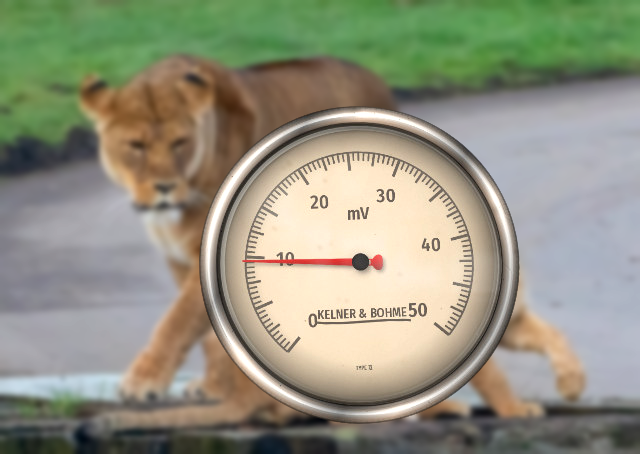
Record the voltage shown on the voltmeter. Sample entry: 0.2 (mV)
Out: 9.5 (mV)
